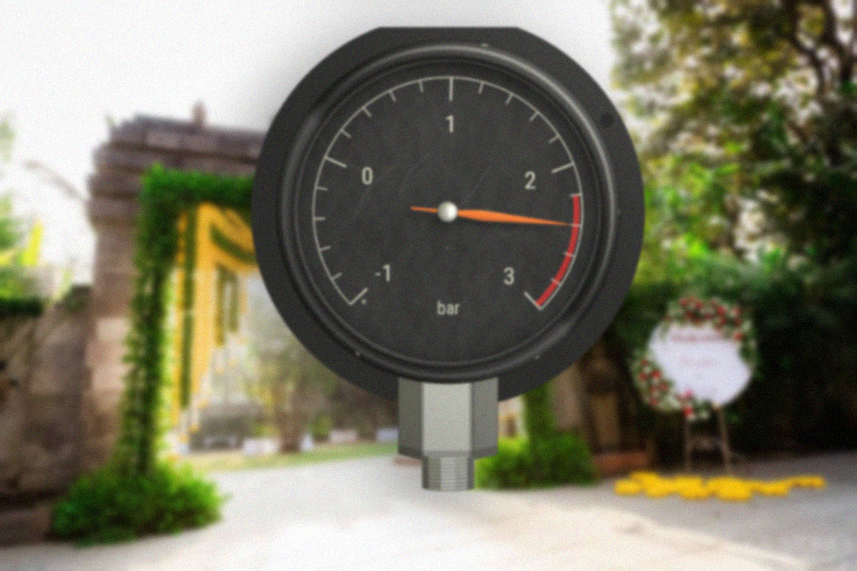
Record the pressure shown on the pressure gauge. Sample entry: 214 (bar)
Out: 2.4 (bar)
